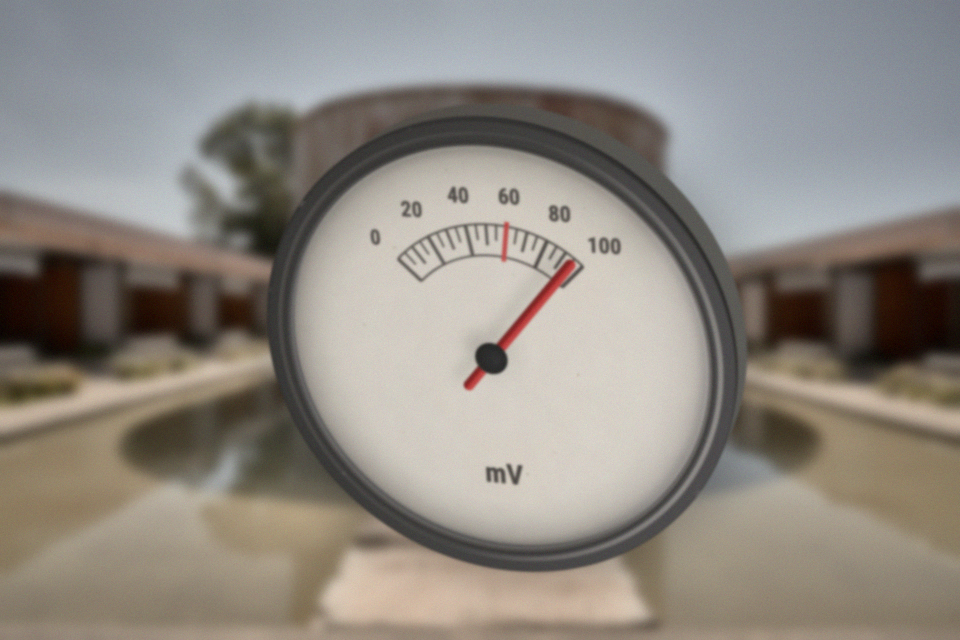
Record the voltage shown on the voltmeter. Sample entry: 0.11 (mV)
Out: 95 (mV)
